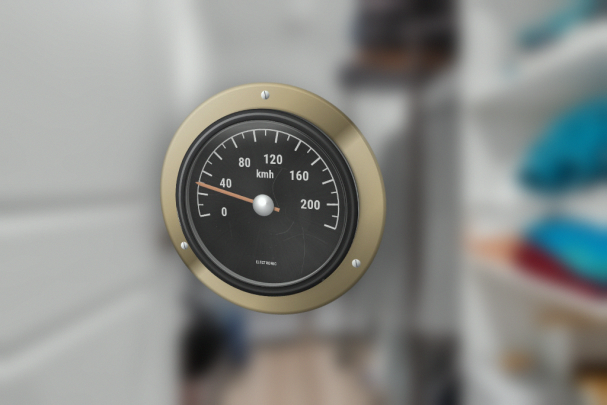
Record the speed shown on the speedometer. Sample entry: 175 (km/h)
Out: 30 (km/h)
